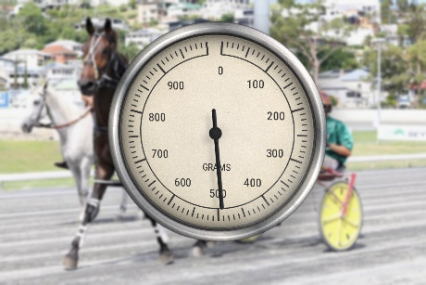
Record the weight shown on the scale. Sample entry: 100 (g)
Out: 490 (g)
